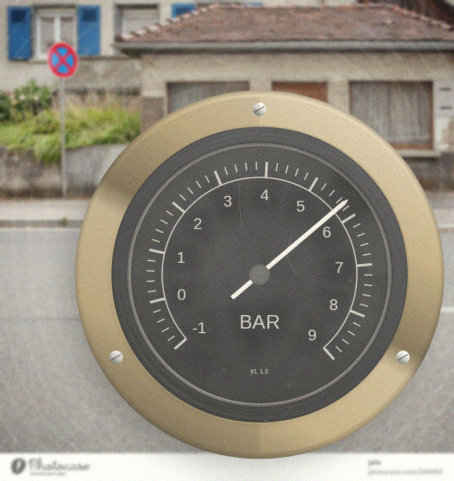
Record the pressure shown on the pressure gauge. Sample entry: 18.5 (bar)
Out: 5.7 (bar)
